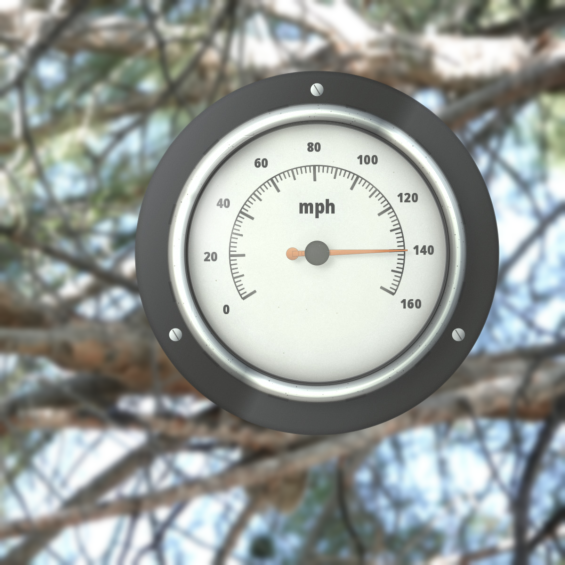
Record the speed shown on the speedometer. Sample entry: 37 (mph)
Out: 140 (mph)
